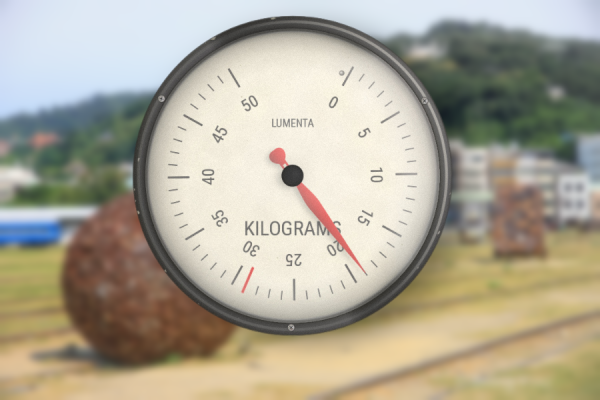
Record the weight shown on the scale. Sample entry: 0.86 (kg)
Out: 19 (kg)
